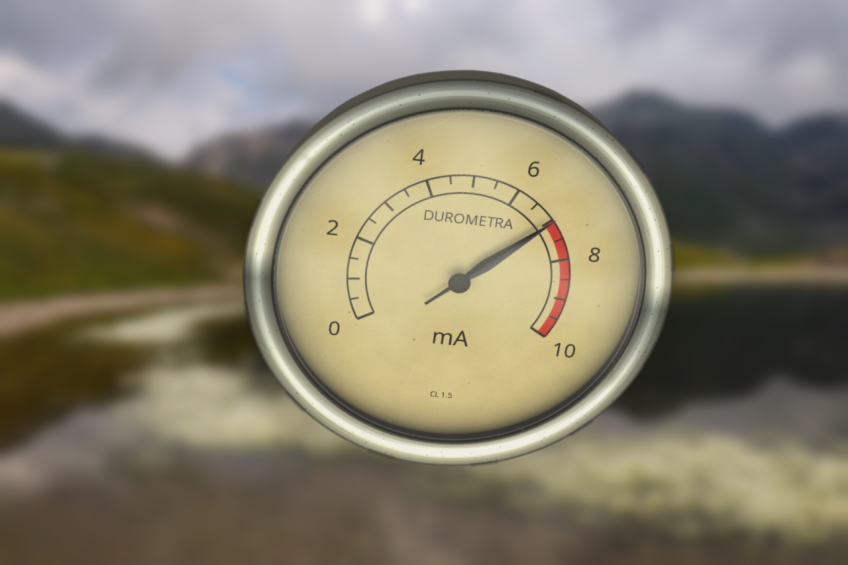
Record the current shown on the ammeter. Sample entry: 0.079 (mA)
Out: 7 (mA)
